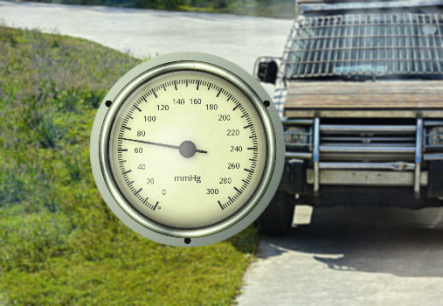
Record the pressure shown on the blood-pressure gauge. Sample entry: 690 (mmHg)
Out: 70 (mmHg)
